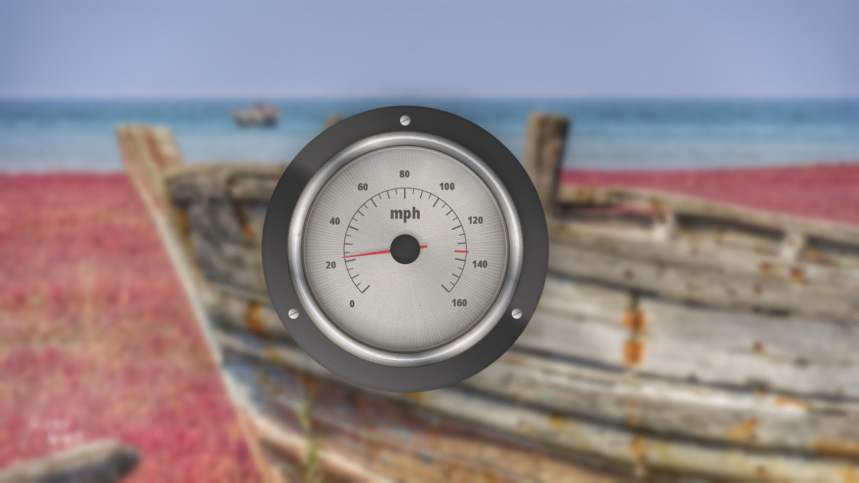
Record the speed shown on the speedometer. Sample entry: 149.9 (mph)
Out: 22.5 (mph)
